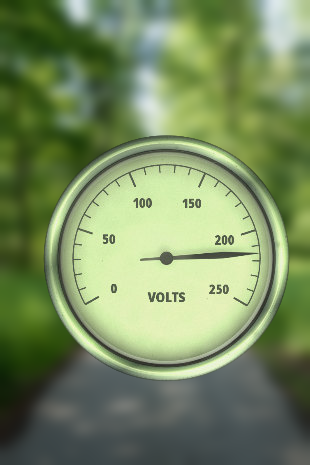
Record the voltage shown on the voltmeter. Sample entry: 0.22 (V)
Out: 215 (V)
